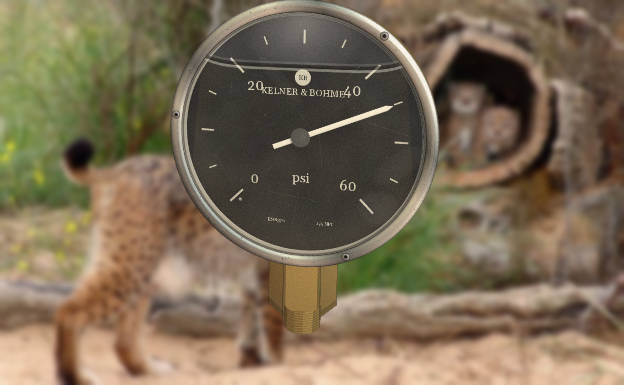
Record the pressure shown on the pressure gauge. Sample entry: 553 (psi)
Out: 45 (psi)
